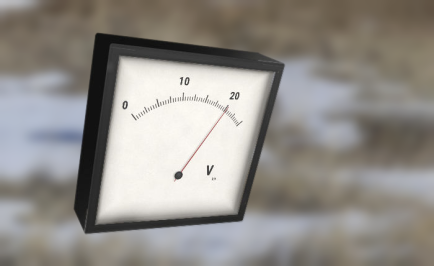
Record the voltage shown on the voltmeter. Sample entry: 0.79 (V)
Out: 20 (V)
